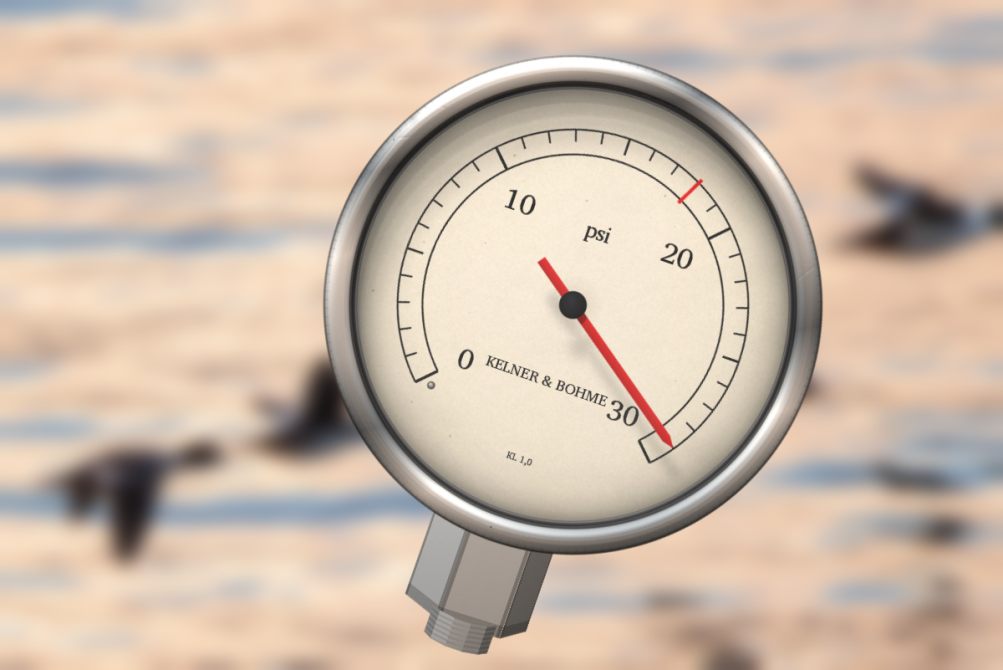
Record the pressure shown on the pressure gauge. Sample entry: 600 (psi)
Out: 29 (psi)
